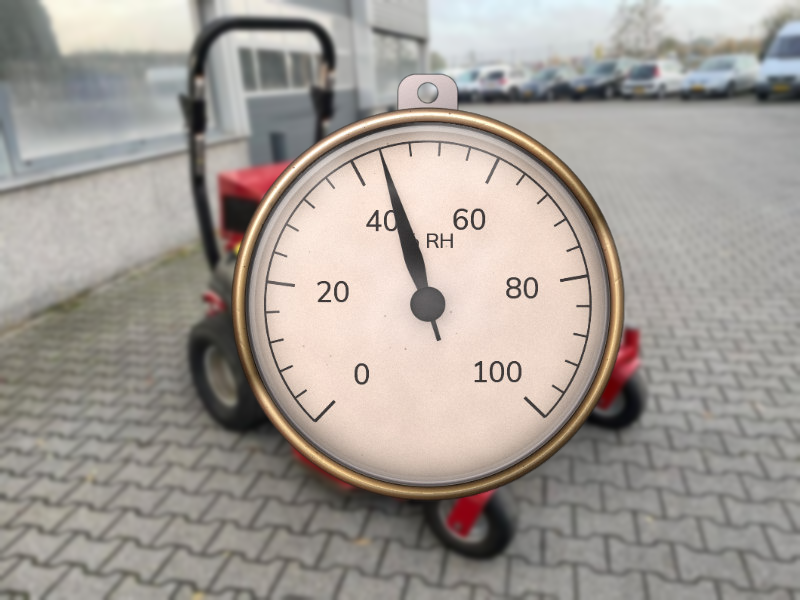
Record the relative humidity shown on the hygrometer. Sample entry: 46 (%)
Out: 44 (%)
